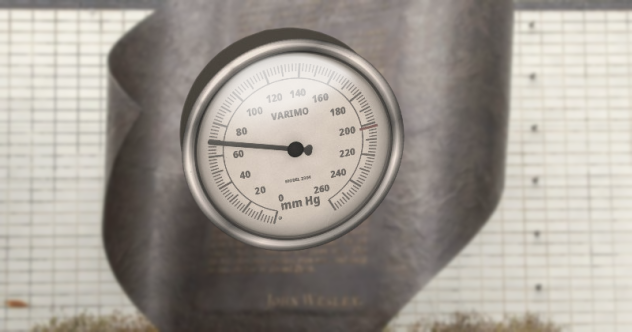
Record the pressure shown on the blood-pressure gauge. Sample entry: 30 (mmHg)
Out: 70 (mmHg)
